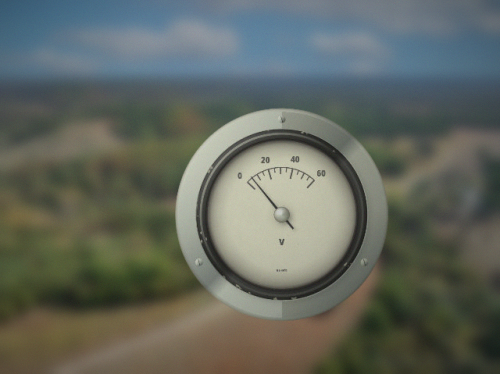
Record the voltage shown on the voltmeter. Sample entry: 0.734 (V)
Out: 5 (V)
